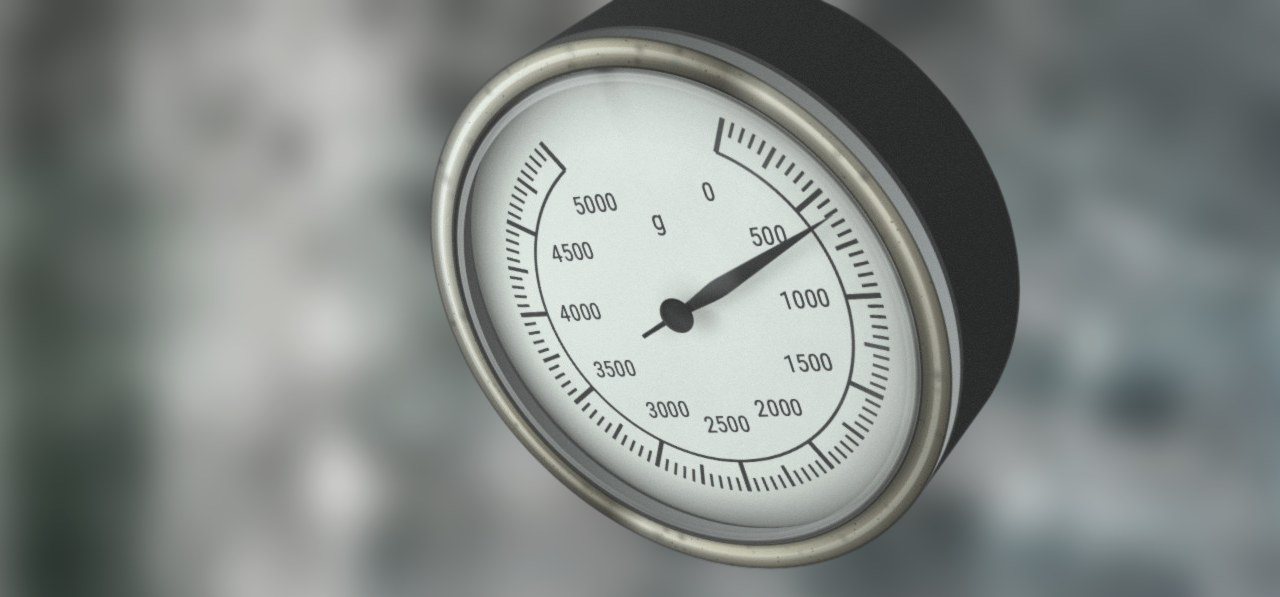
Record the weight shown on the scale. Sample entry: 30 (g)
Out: 600 (g)
